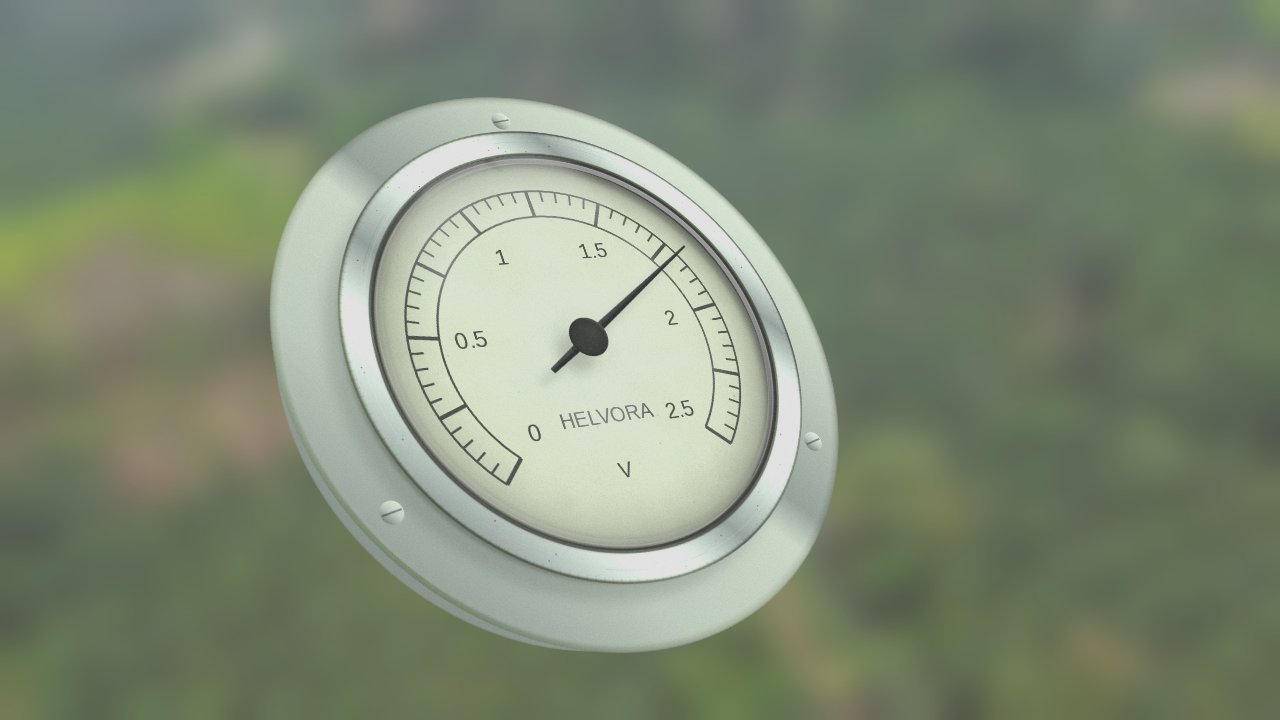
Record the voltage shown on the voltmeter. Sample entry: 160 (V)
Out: 1.8 (V)
